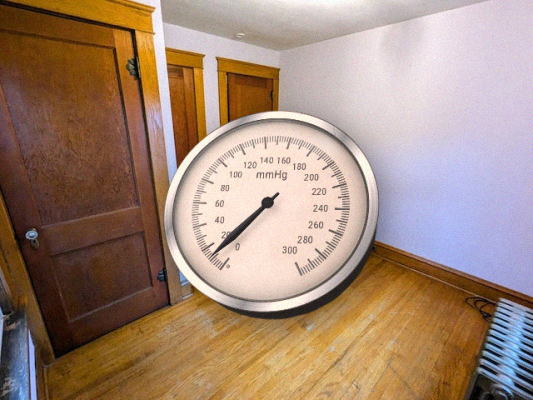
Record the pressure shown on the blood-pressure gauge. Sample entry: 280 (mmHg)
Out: 10 (mmHg)
